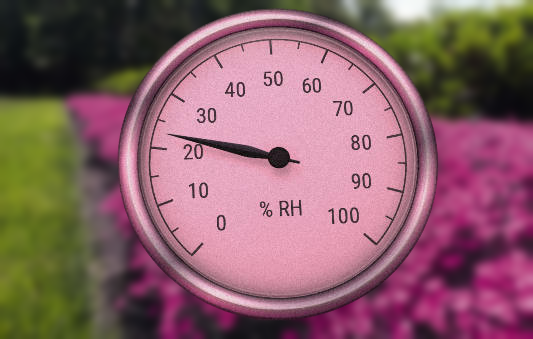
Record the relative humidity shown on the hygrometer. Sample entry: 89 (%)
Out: 22.5 (%)
